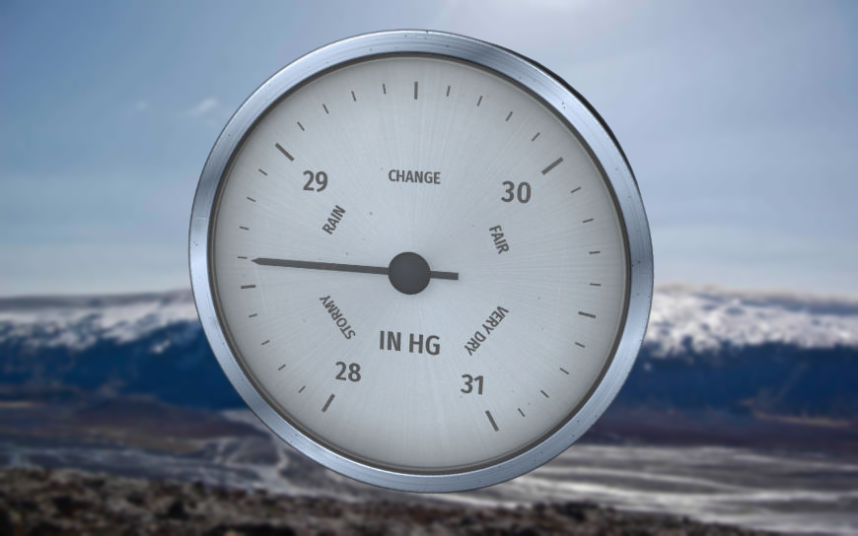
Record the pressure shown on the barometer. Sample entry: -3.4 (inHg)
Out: 28.6 (inHg)
